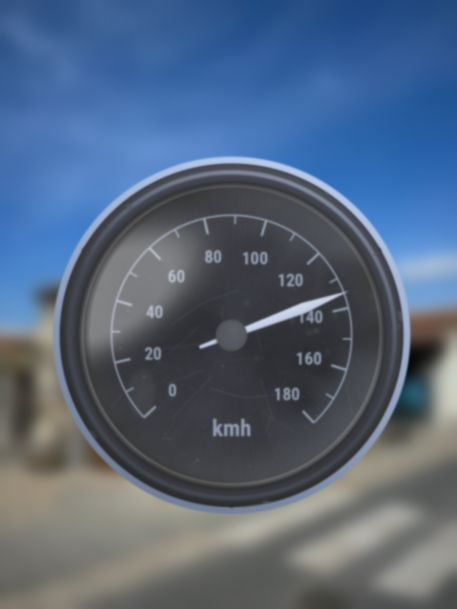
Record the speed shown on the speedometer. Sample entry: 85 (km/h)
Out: 135 (km/h)
